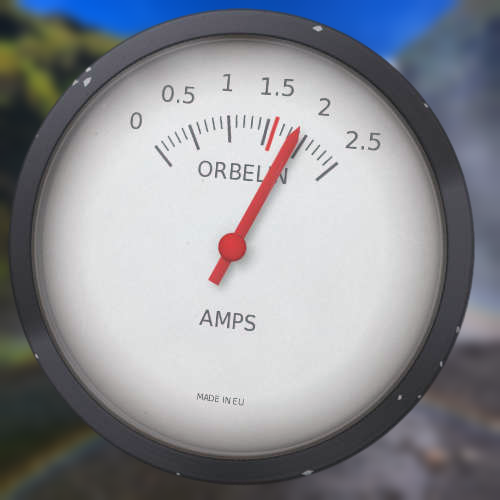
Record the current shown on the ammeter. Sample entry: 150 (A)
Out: 1.9 (A)
